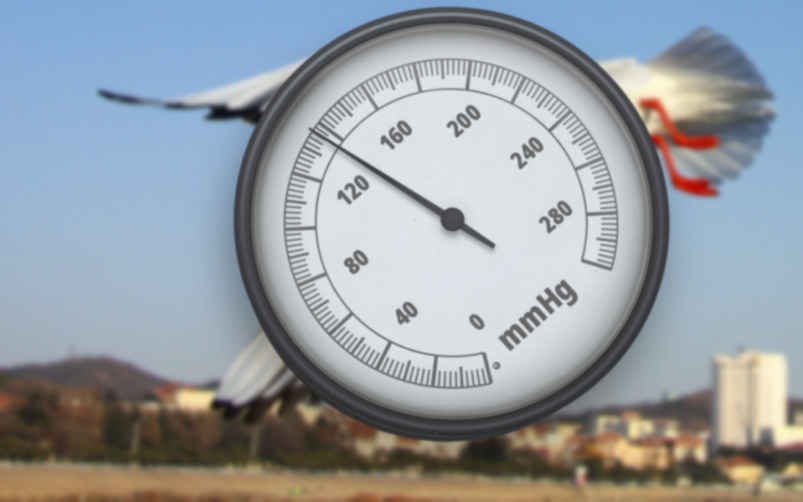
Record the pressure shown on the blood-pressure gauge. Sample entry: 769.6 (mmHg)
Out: 136 (mmHg)
